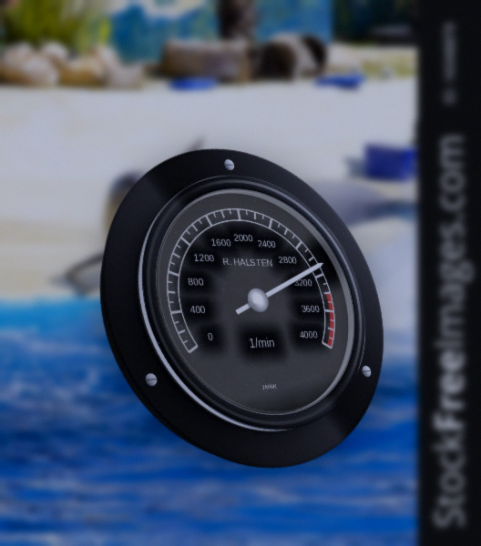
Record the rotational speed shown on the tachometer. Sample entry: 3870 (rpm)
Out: 3100 (rpm)
